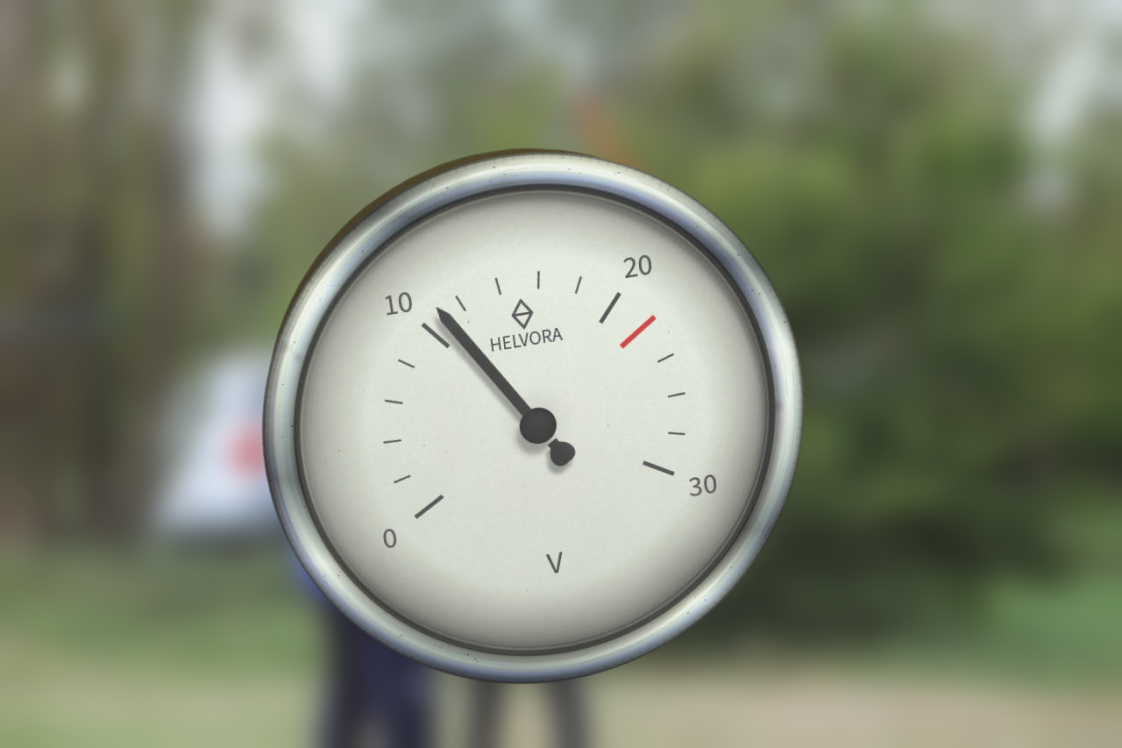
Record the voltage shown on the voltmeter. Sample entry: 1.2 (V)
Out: 11 (V)
